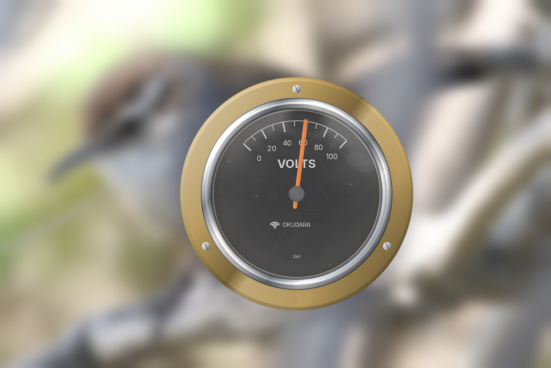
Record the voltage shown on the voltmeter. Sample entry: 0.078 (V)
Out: 60 (V)
